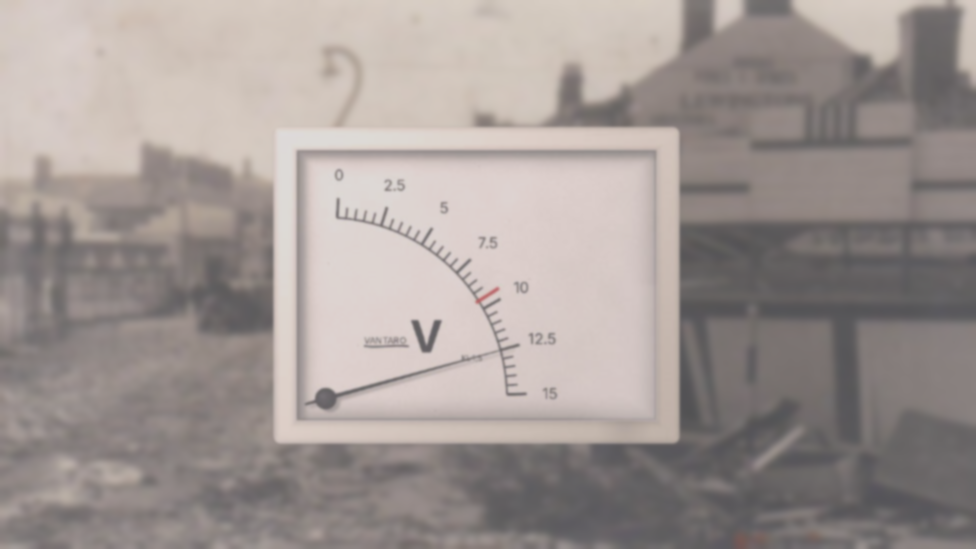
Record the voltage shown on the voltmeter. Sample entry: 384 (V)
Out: 12.5 (V)
